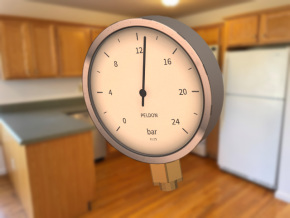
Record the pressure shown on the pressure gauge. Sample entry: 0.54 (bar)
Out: 13 (bar)
